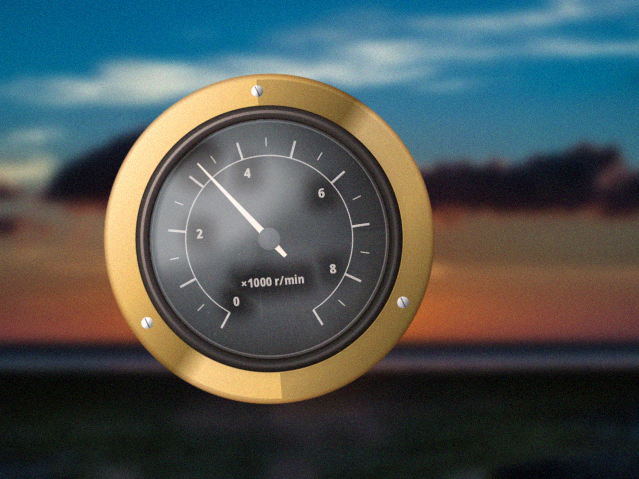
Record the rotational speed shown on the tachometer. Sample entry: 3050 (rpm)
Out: 3250 (rpm)
